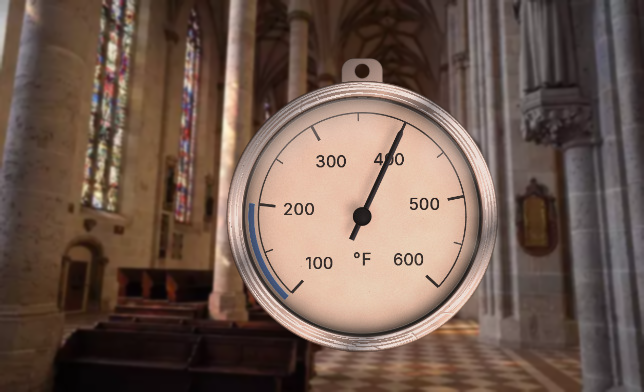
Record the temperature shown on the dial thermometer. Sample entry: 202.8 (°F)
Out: 400 (°F)
